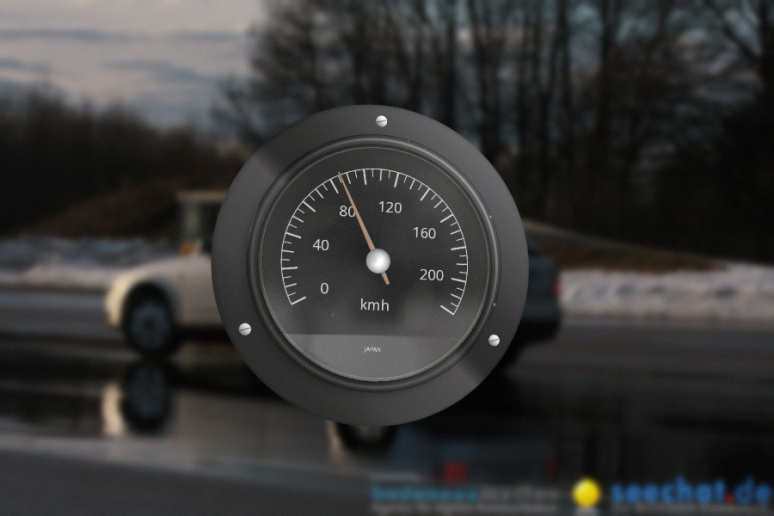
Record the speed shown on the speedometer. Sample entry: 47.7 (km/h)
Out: 85 (km/h)
